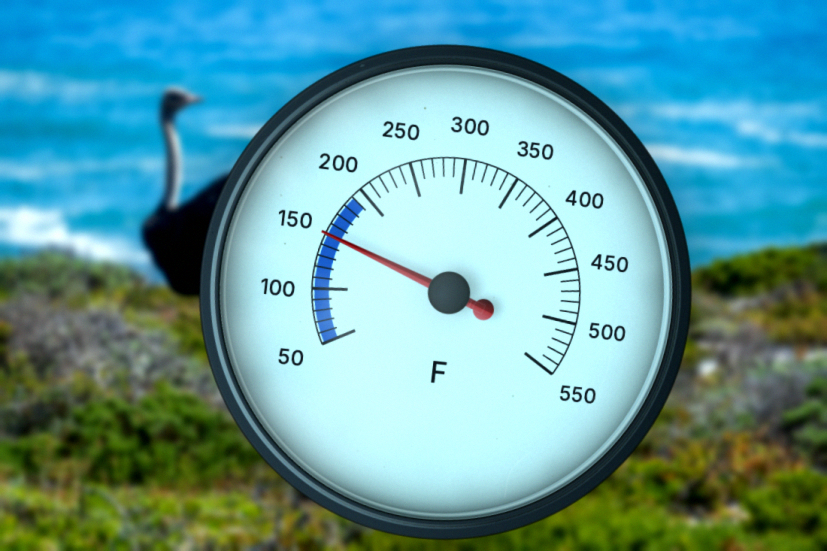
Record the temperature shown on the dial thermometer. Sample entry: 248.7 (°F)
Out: 150 (°F)
